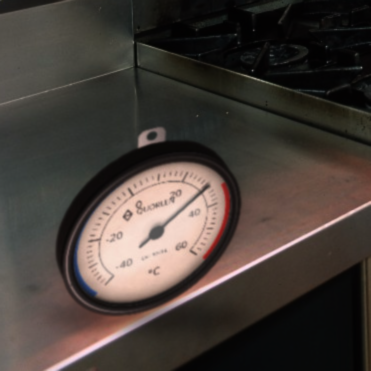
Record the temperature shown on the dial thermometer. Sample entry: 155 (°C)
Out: 30 (°C)
